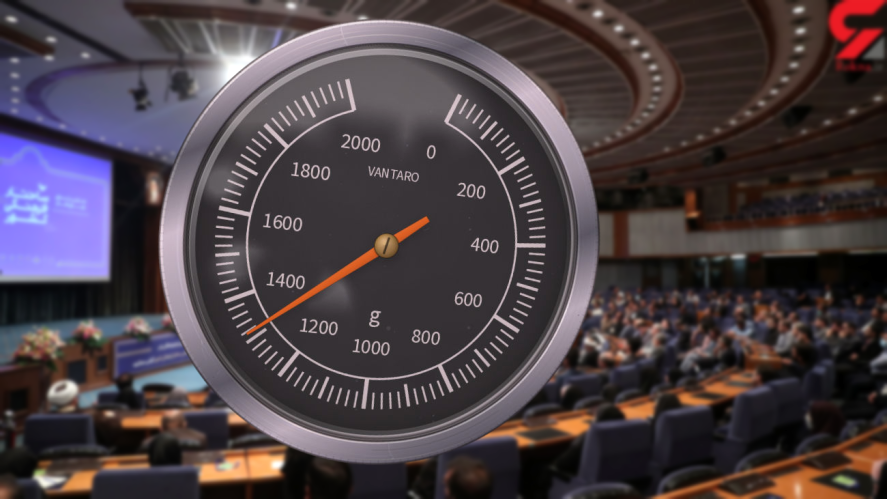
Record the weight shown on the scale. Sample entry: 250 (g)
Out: 1320 (g)
